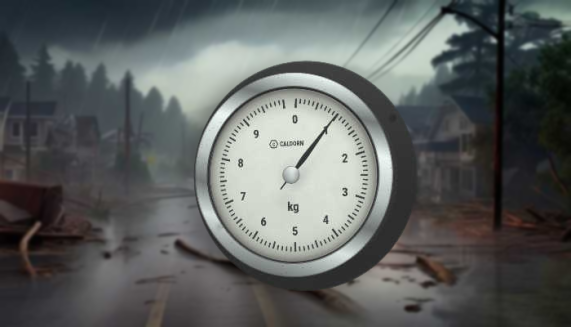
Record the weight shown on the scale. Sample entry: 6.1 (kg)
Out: 1 (kg)
